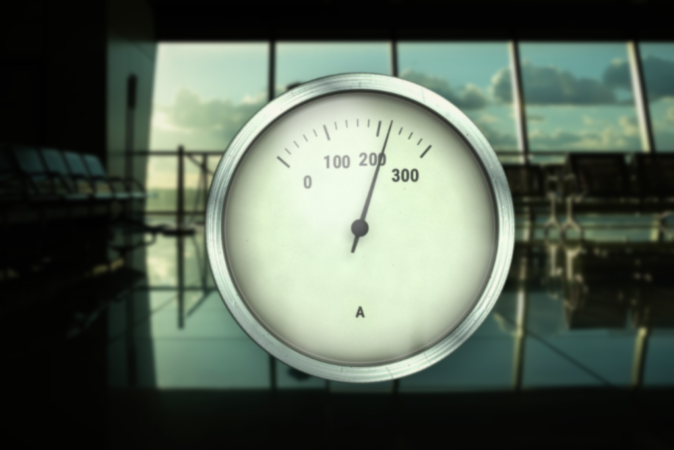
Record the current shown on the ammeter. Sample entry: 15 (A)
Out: 220 (A)
